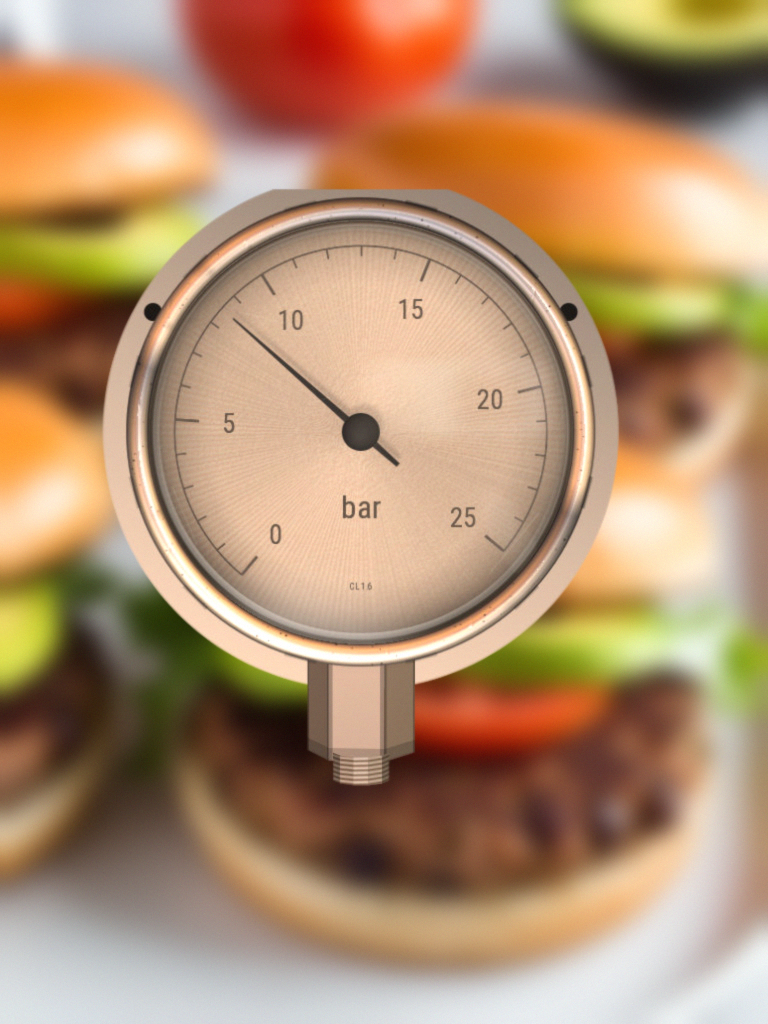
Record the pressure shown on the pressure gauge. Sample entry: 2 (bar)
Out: 8.5 (bar)
